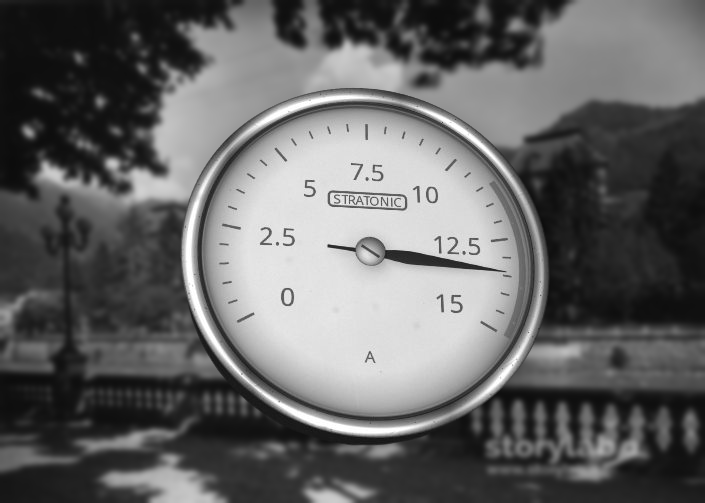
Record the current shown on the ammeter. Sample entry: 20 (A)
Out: 13.5 (A)
